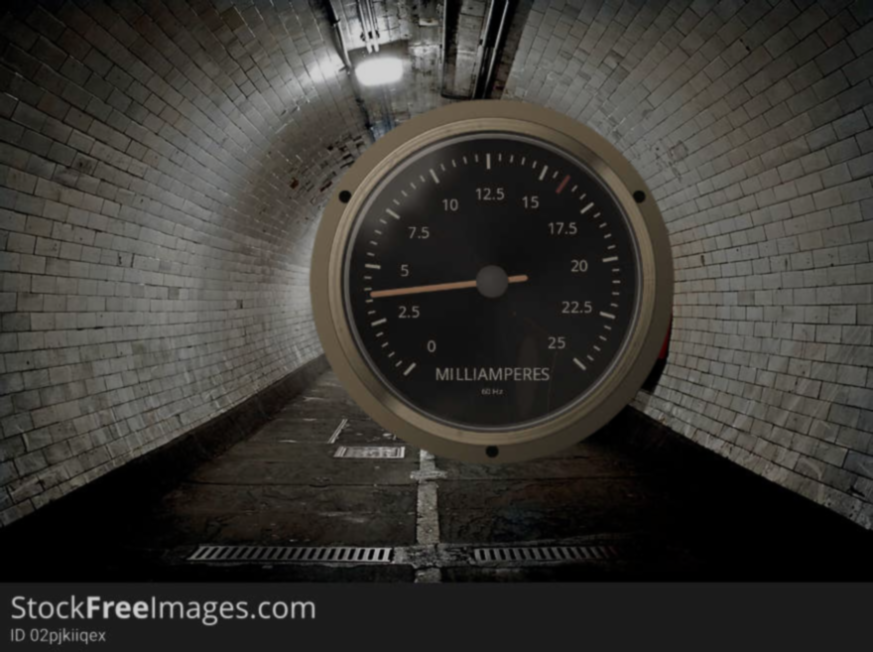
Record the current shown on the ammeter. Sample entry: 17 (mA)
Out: 3.75 (mA)
